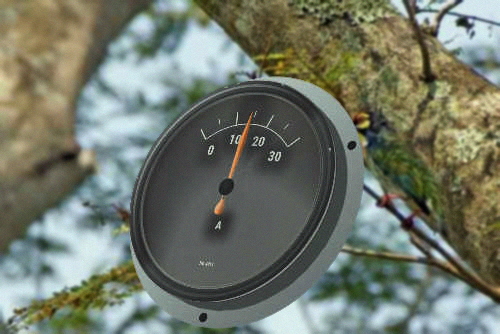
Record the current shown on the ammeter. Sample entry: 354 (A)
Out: 15 (A)
